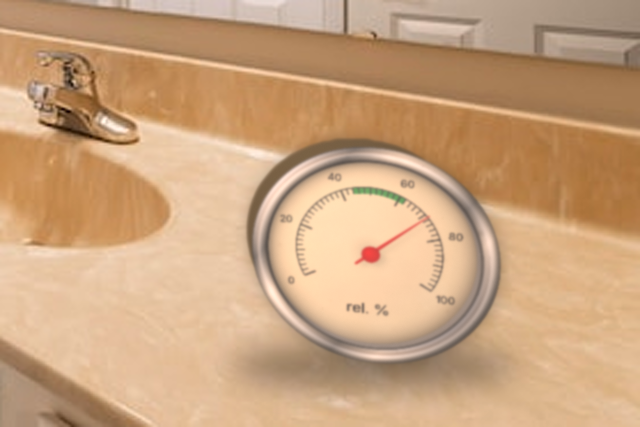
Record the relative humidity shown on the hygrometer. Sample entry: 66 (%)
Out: 70 (%)
